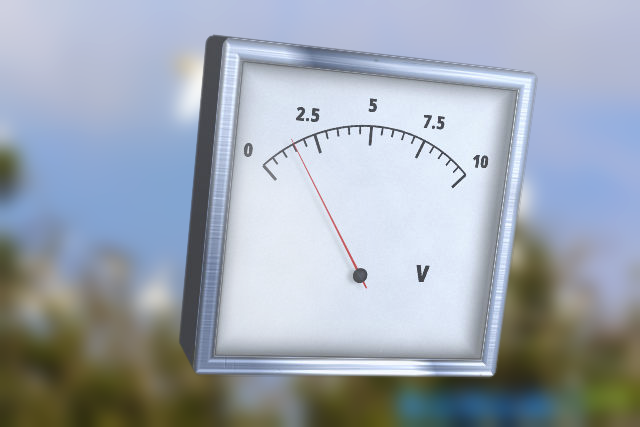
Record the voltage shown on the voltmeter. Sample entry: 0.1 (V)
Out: 1.5 (V)
